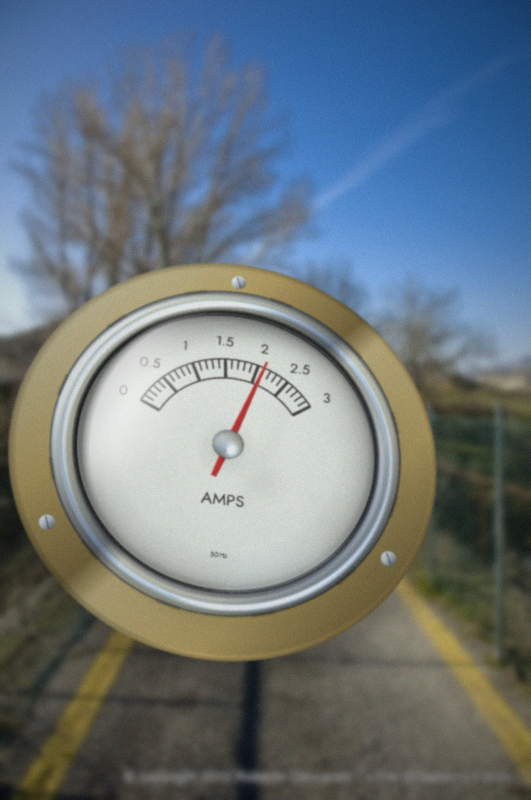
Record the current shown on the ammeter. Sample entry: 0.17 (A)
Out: 2.1 (A)
